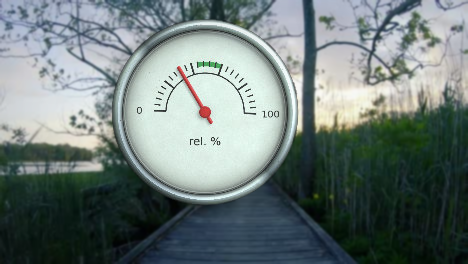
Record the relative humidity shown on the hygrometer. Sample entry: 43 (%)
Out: 32 (%)
